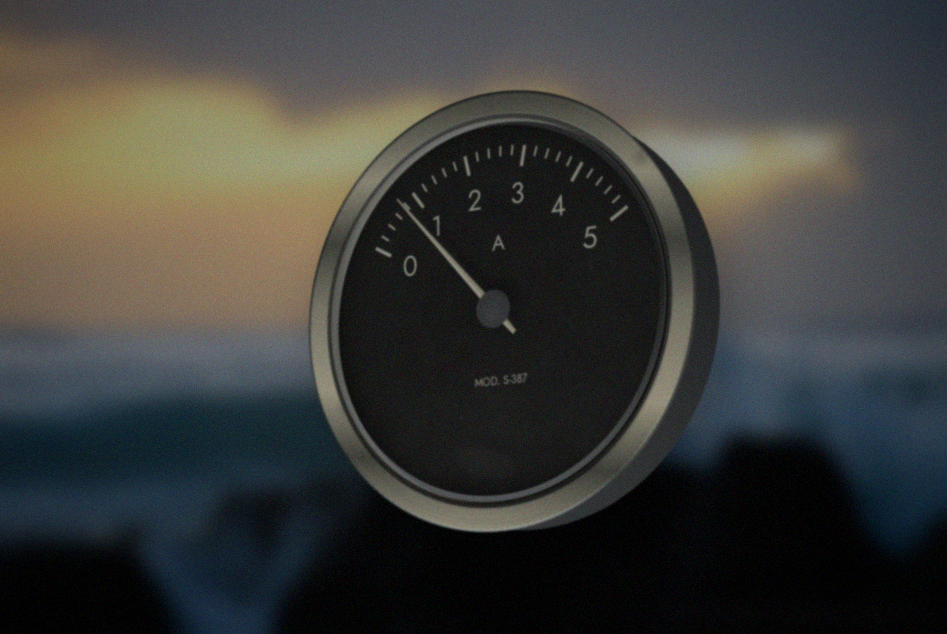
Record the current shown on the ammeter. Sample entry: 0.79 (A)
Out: 0.8 (A)
